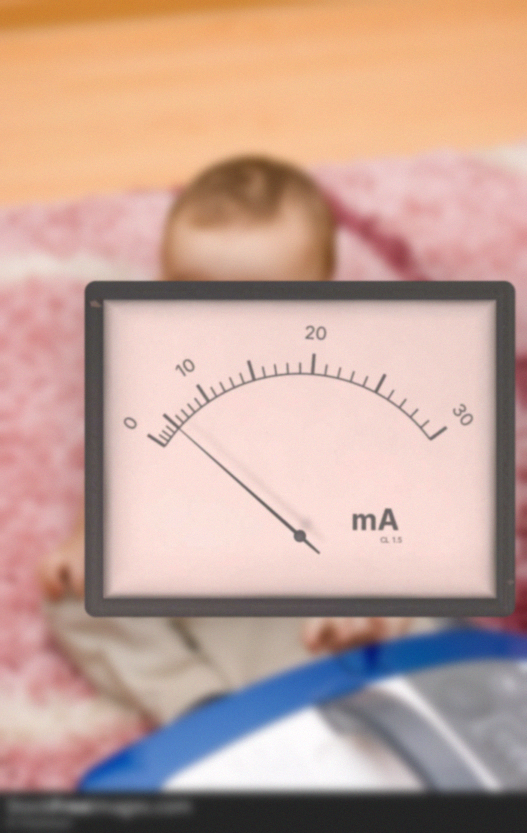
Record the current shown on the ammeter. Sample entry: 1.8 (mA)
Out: 5 (mA)
